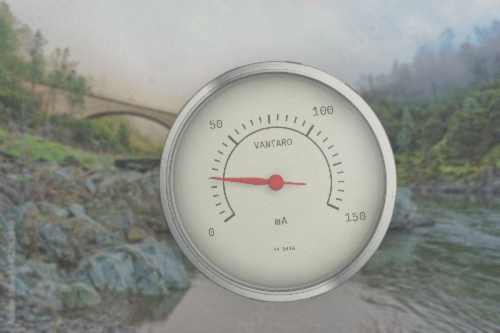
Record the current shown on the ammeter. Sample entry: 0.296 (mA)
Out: 25 (mA)
